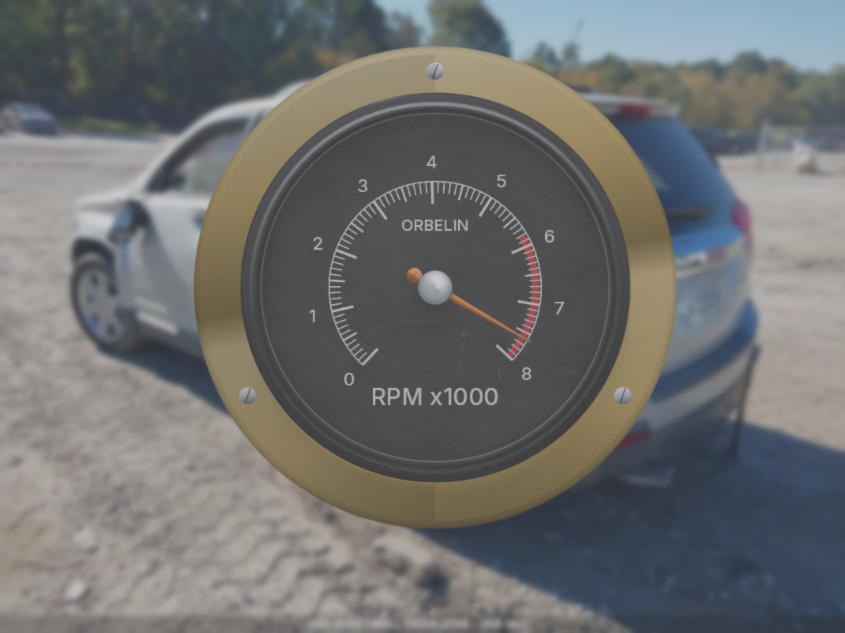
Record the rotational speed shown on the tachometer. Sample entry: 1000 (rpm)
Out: 7600 (rpm)
